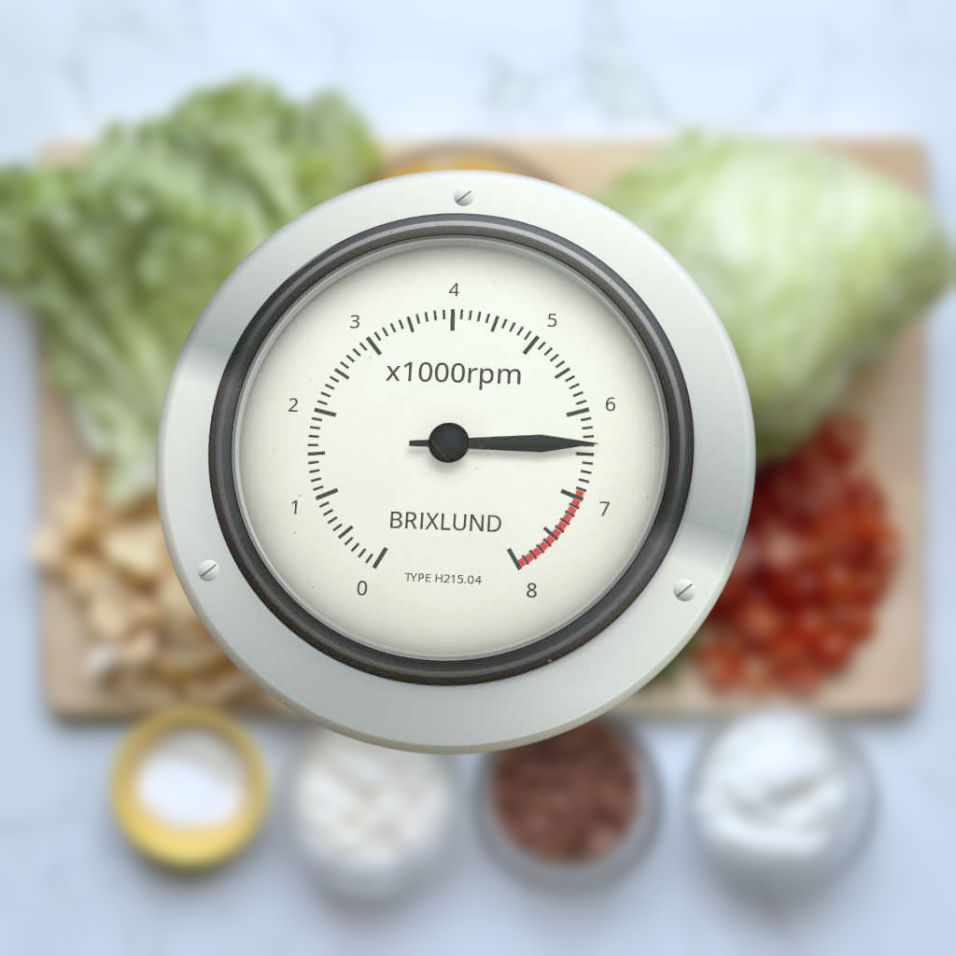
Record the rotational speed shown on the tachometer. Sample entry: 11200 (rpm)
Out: 6400 (rpm)
